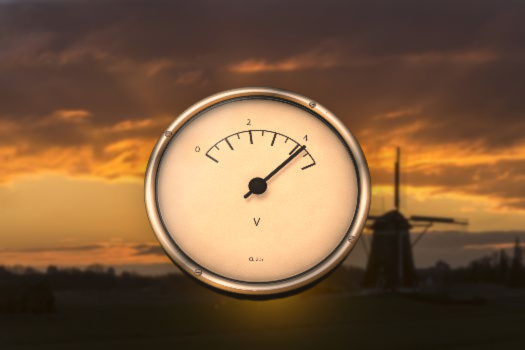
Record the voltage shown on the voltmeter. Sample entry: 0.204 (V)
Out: 4.25 (V)
